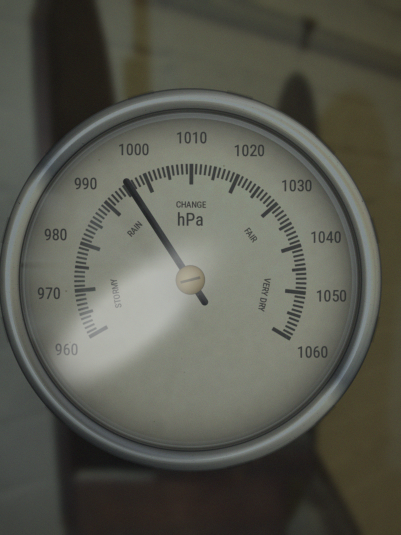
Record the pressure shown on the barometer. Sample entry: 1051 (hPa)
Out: 996 (hPa)
